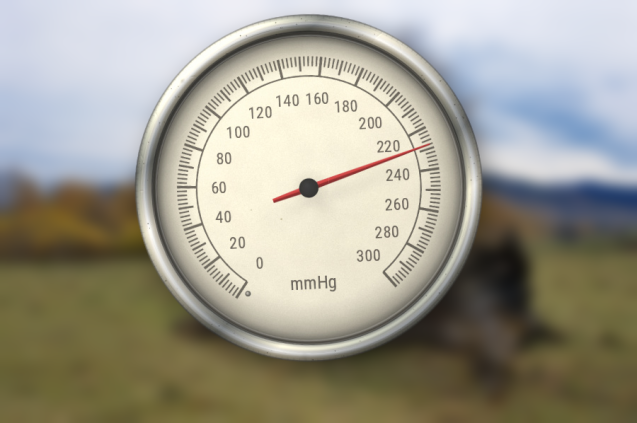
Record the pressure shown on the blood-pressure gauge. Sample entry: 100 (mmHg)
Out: 228 (mmHg)
